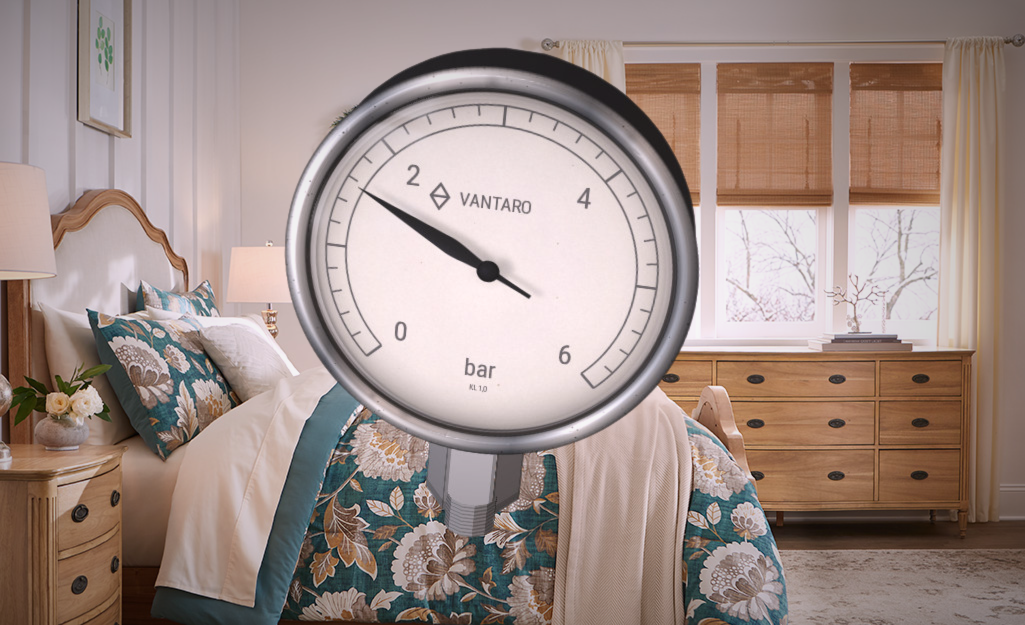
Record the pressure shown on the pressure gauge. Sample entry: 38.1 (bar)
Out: 1.6 (bar)
